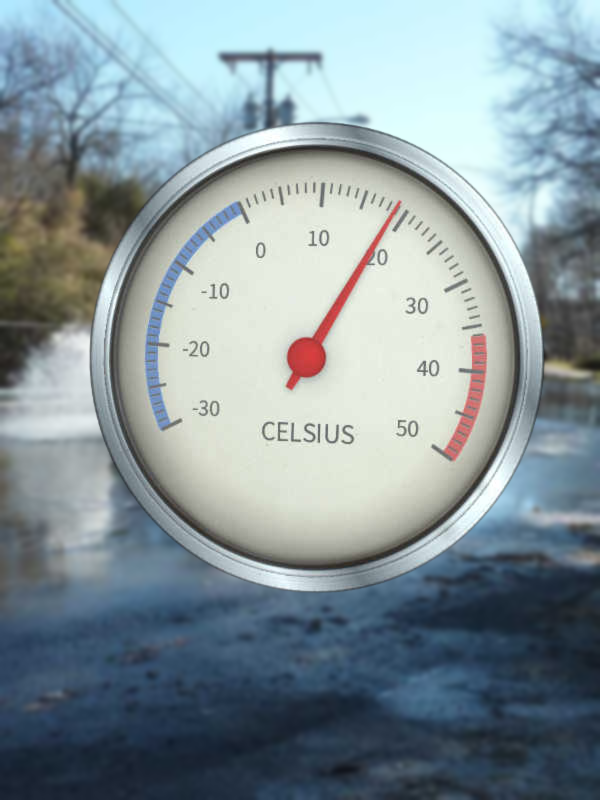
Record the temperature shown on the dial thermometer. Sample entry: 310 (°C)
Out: 19 (°C)
